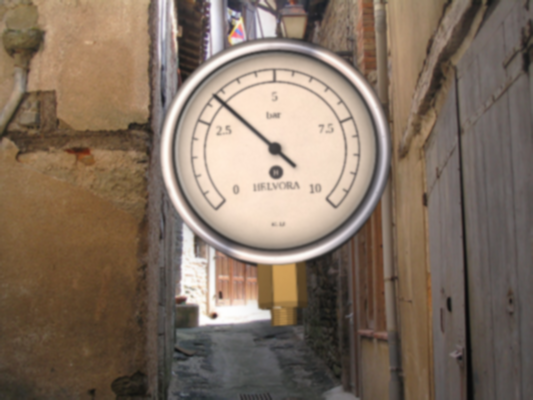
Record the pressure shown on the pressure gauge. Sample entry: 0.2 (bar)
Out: 3.25 (bar)
